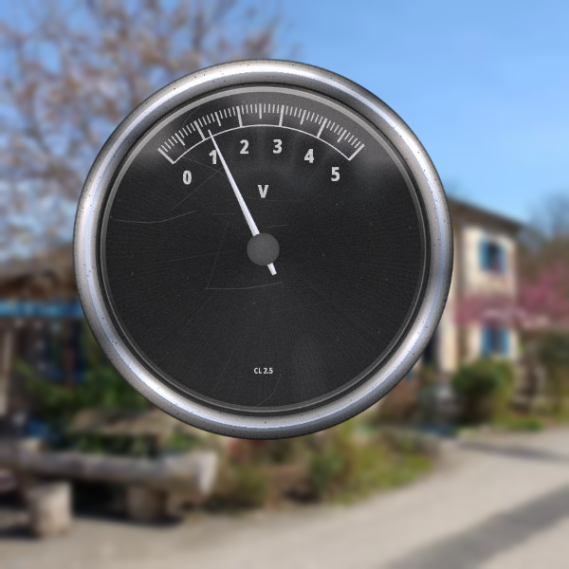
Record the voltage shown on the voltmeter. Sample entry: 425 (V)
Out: 1.2 (V)
